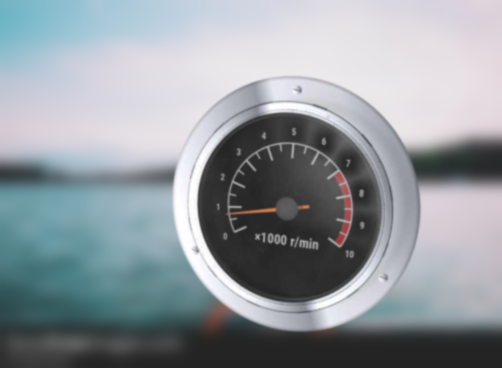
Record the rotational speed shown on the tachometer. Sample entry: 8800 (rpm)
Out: 750 (rpm)
